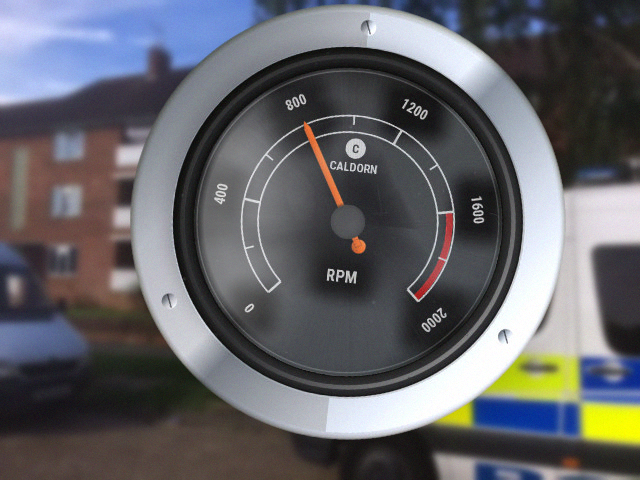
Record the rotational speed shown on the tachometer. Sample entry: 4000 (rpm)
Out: 800 (rpm)
